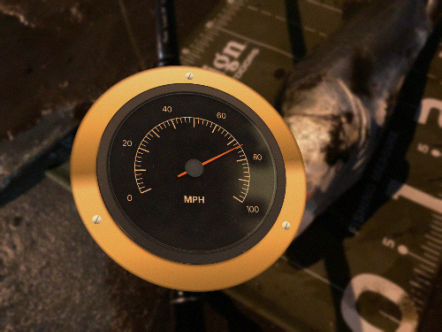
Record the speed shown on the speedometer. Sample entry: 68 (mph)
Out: 74 (mph)
